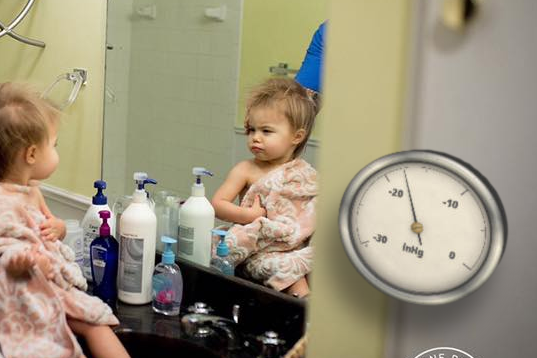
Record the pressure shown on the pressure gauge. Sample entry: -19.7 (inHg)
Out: -17.5 (inHg)
